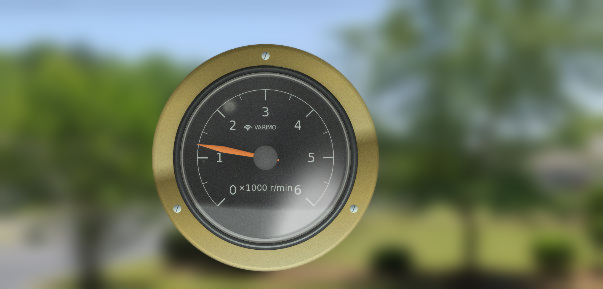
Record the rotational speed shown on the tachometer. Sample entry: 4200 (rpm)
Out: 1250 (rpm)
